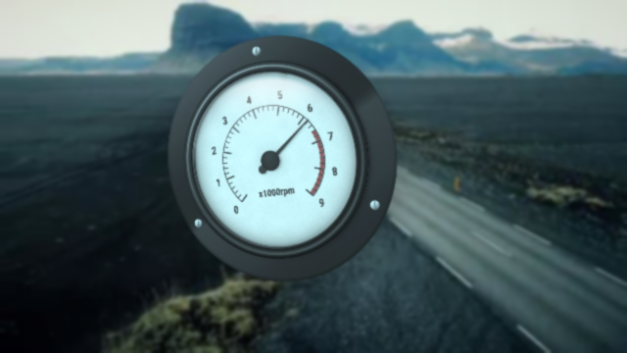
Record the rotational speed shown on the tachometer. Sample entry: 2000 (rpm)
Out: 6200 (rpm)
